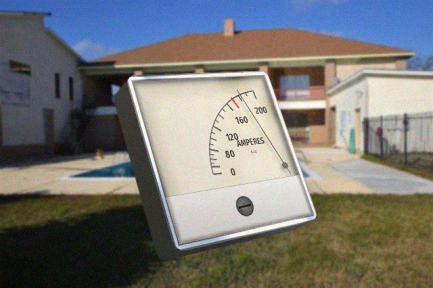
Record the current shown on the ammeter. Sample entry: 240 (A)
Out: 180 (A)
